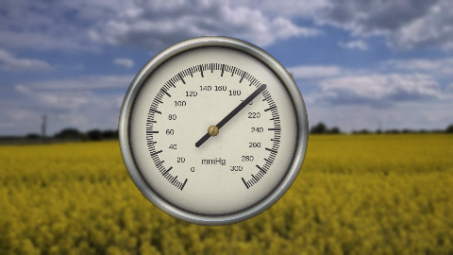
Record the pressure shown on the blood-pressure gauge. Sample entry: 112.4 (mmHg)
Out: 200 (mmHg)
